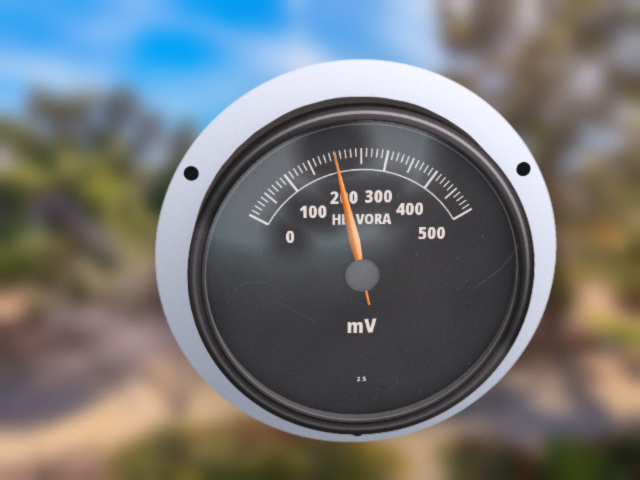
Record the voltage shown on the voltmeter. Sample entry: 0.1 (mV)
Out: 200 (mV)
